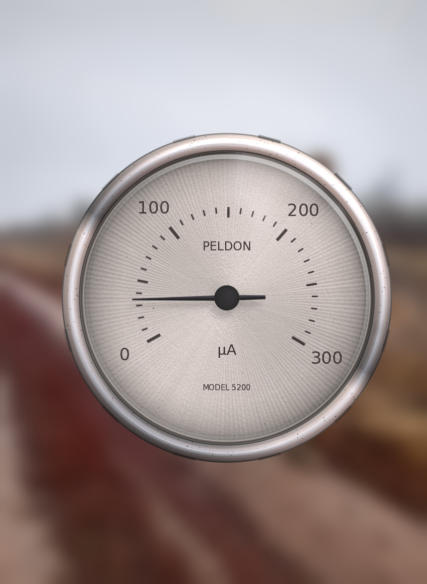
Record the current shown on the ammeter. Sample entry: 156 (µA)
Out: 35 (µA)
